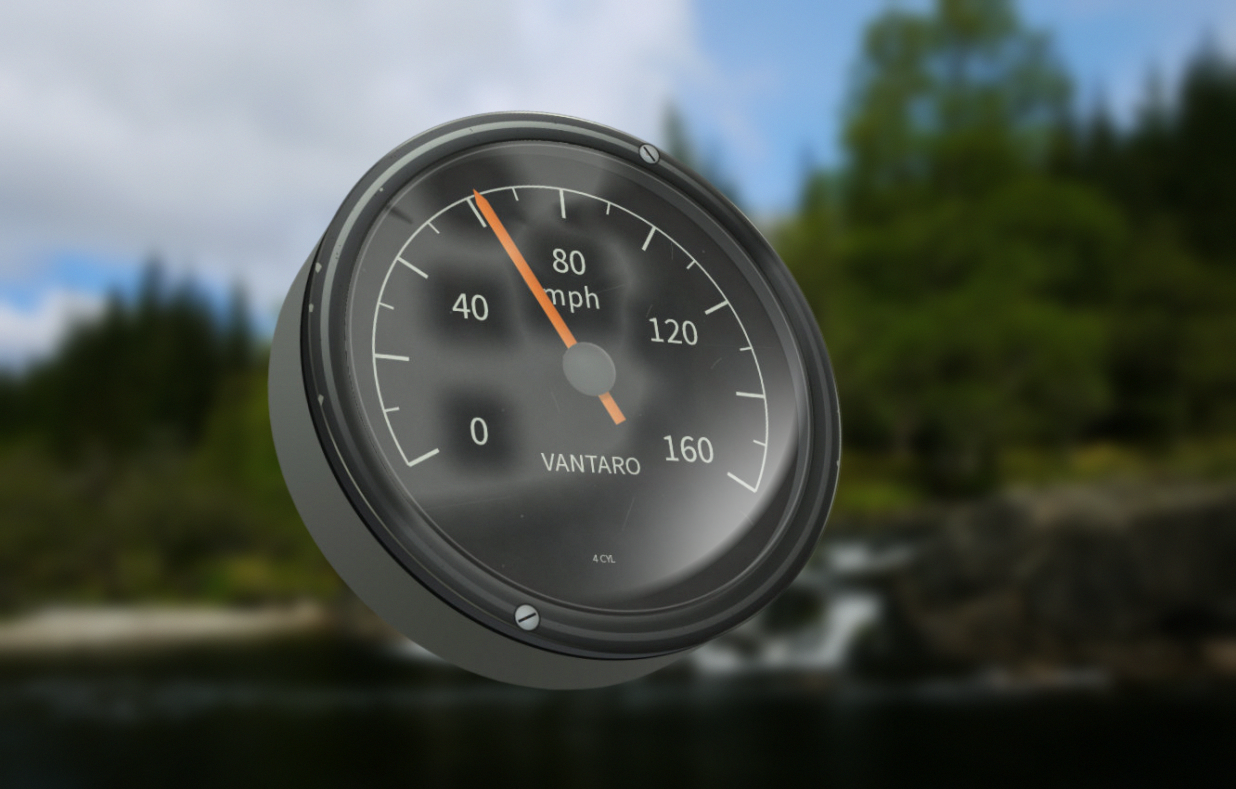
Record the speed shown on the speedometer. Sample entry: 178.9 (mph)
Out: 60 (mph)
